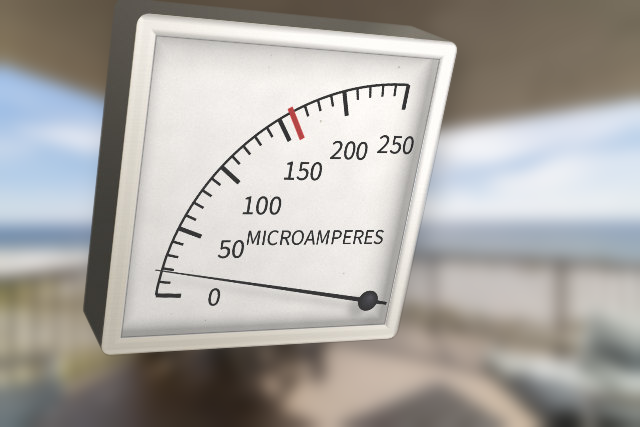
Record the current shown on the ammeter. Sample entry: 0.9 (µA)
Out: 20 (µA)
